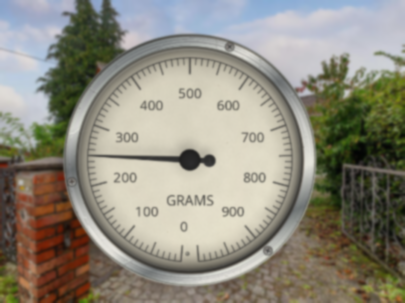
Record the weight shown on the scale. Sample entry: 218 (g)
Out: 250 (g)
